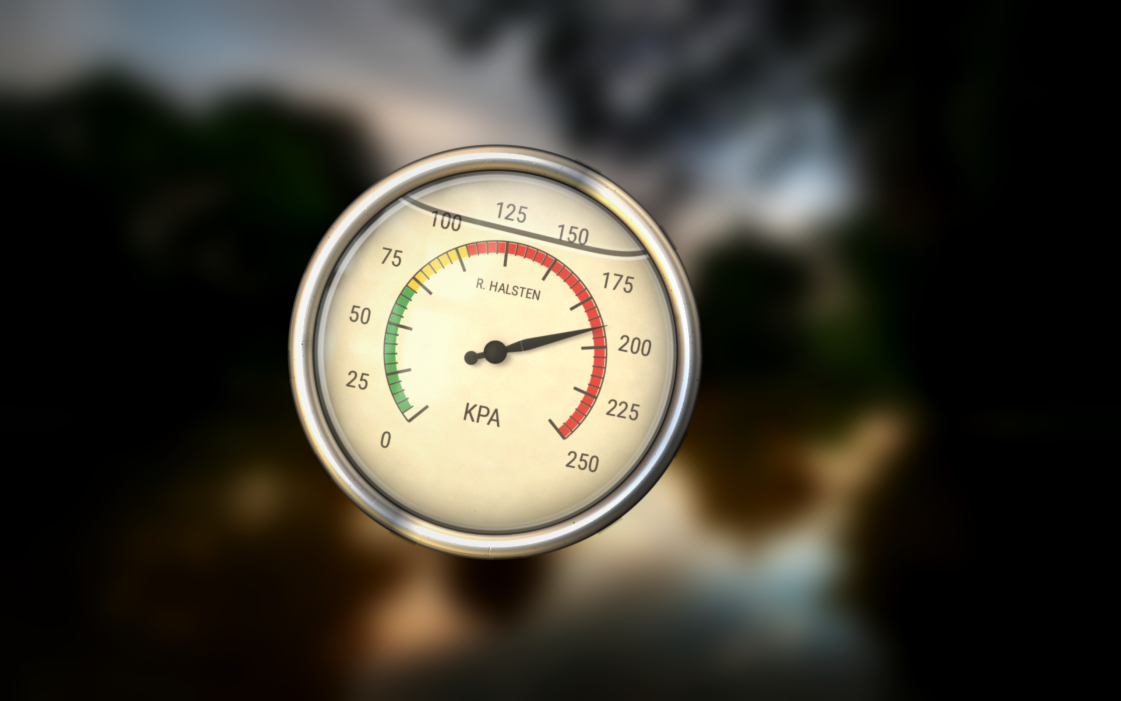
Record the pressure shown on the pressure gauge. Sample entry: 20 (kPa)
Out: 190 (kPa)
